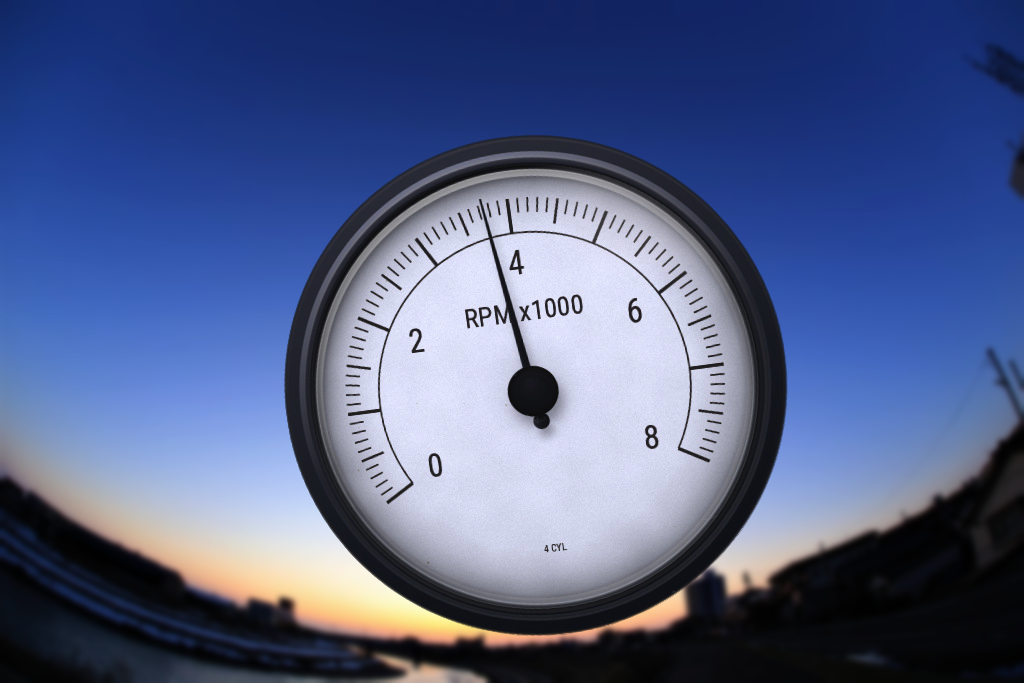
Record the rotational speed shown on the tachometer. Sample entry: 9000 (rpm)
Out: 3750 (rpm)
